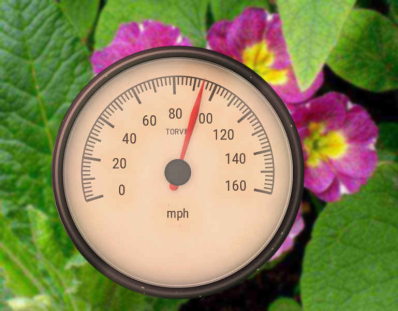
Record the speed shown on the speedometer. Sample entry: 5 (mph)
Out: 94 (mph)
